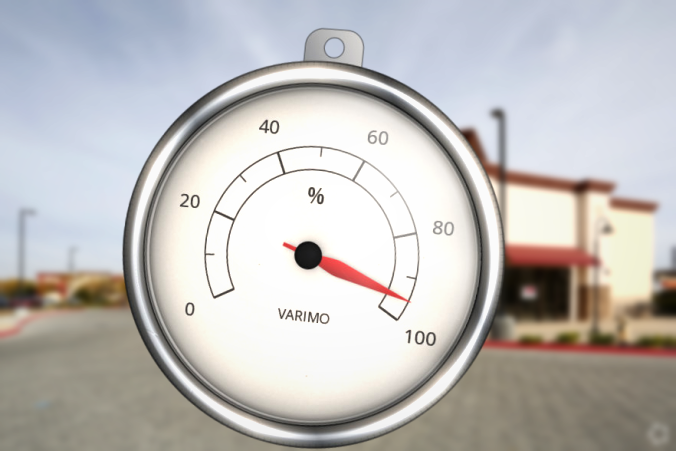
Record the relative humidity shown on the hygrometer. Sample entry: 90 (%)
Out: 95 (%)
